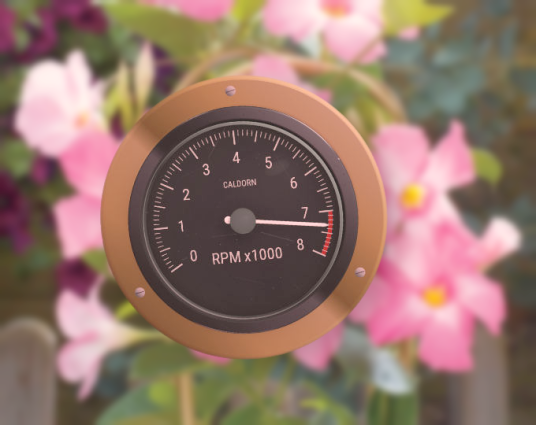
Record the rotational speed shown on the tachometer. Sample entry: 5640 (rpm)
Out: 7300 (rpm)
